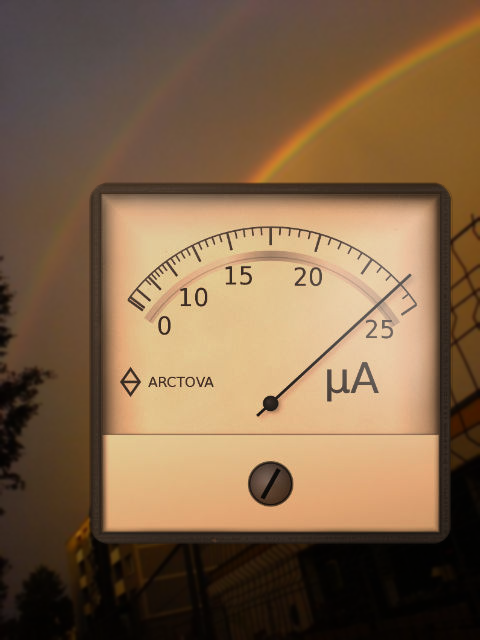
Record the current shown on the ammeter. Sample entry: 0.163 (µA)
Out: 24 (µA)
